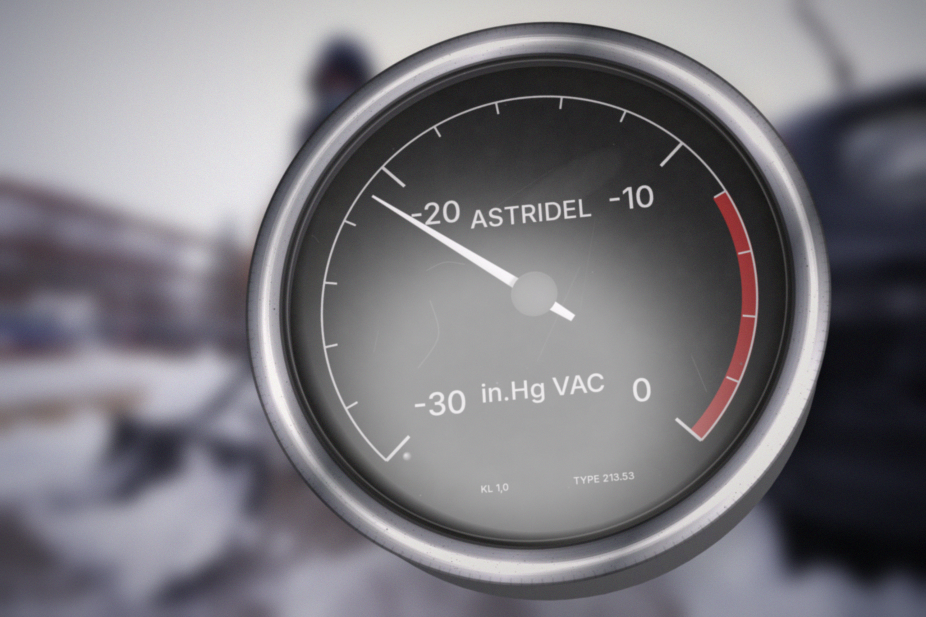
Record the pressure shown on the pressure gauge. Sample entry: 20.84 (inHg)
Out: -21 (inHg)
